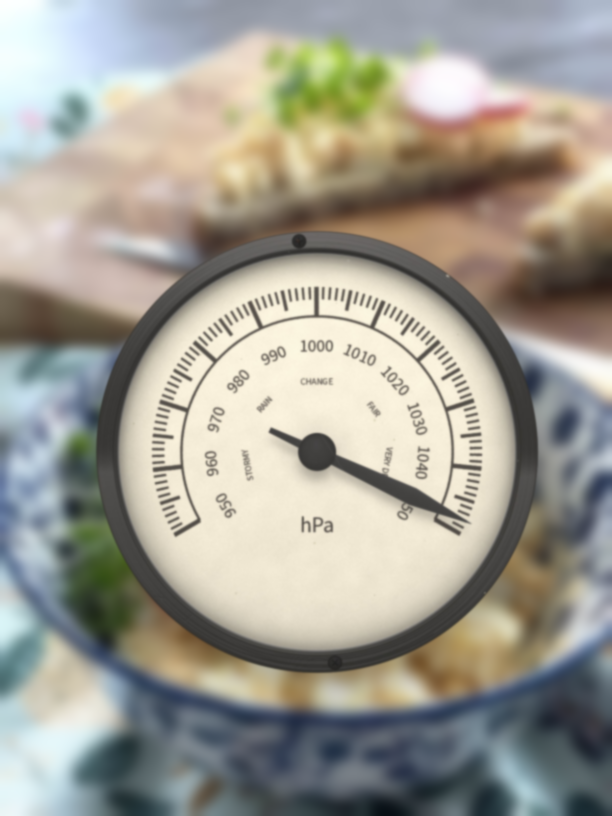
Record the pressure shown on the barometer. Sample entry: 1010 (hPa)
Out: 1048 (hPa)
